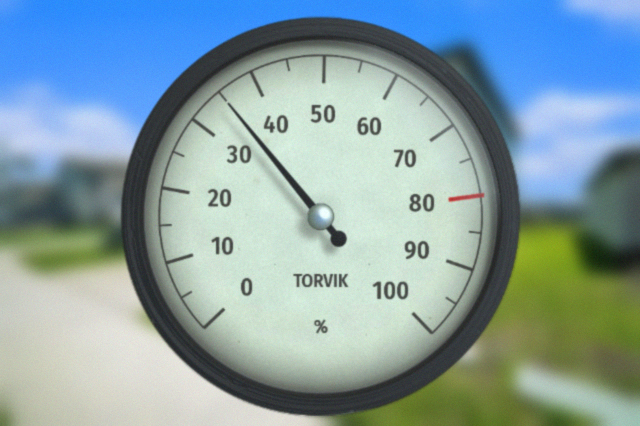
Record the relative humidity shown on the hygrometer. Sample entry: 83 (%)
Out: 35 (%)
